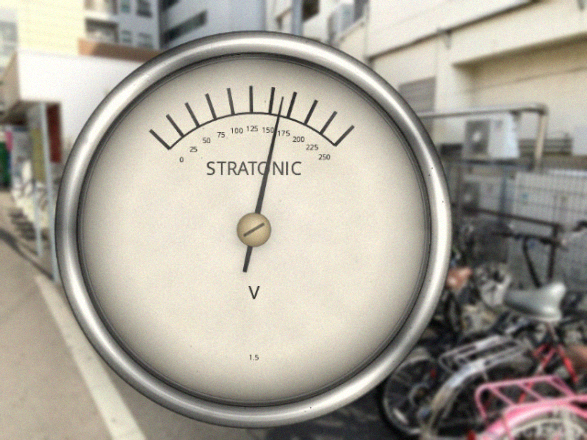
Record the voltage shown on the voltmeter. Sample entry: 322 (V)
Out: 162.5 (V)
